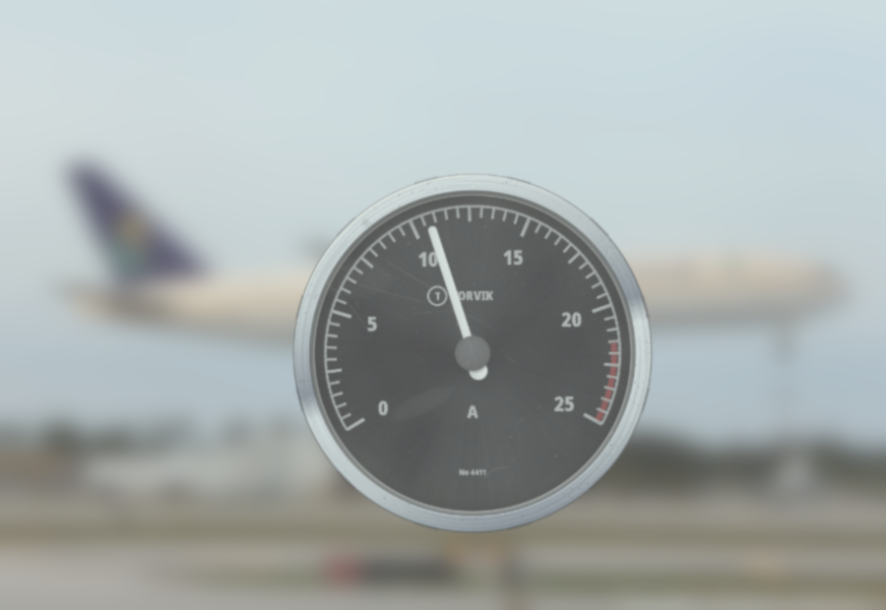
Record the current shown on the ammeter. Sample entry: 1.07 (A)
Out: 10.75 (A)
